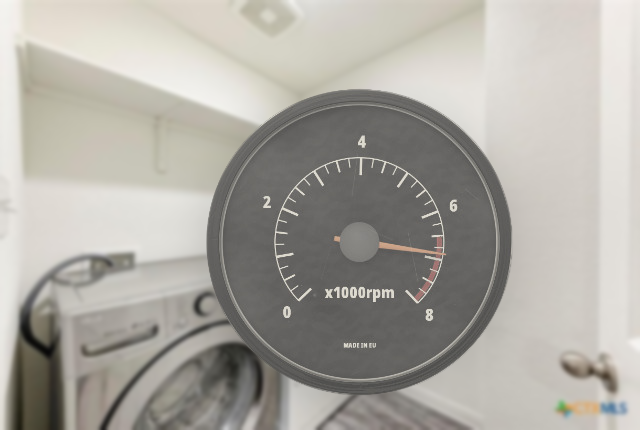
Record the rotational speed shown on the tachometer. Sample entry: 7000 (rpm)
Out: 6875 (rpm)
